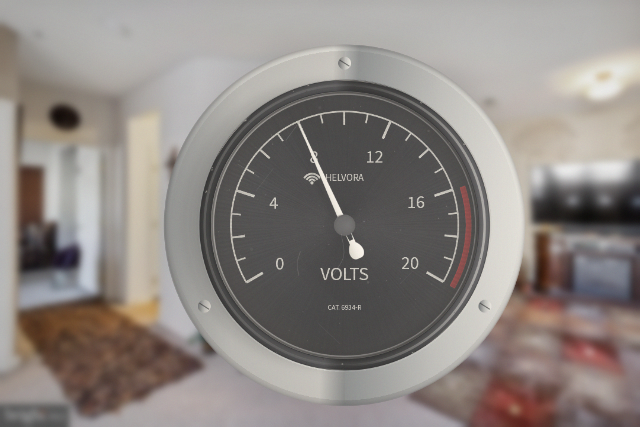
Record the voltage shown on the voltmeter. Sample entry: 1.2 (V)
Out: 8 (V)
